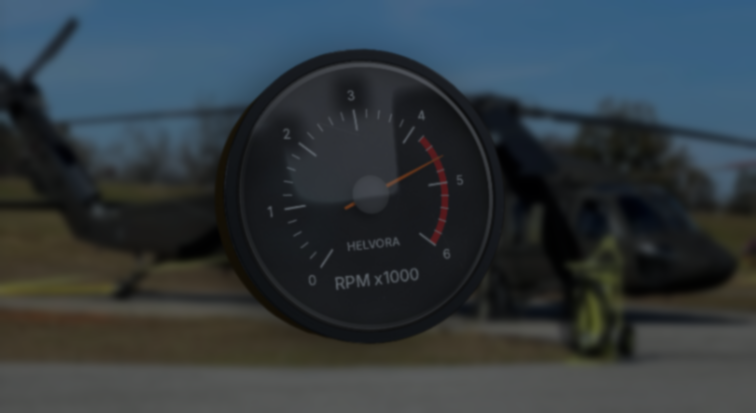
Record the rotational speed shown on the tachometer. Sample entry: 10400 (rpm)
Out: 4600 (rpm)
